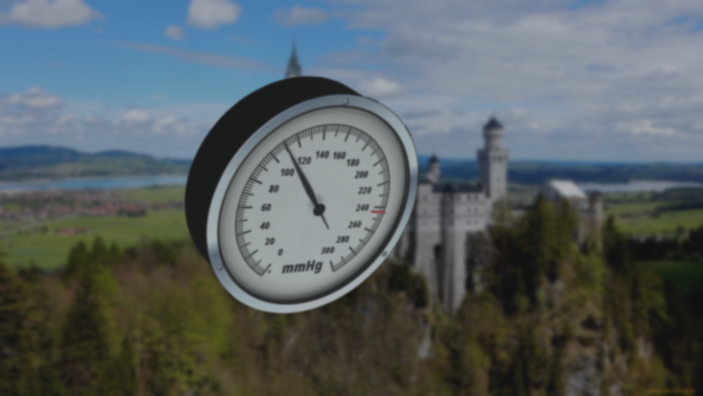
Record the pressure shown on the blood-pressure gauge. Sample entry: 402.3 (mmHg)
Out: 110 (mmHg)
